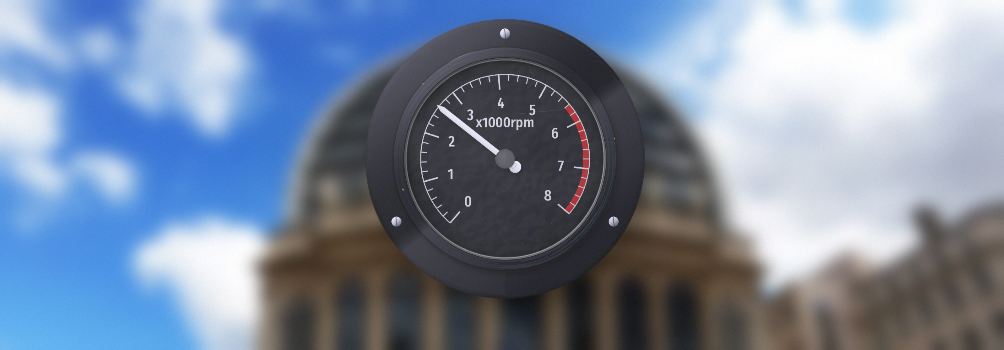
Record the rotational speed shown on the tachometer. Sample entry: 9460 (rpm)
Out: 2600 (rpm)
